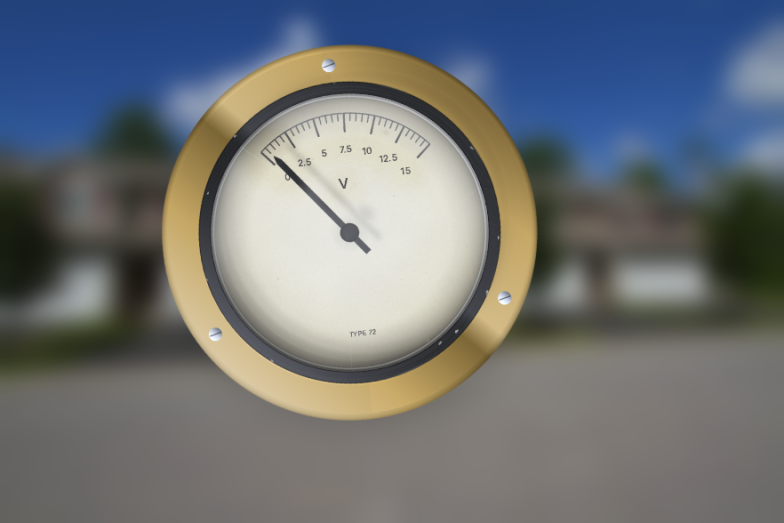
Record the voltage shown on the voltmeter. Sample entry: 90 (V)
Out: 0.5 (V)
